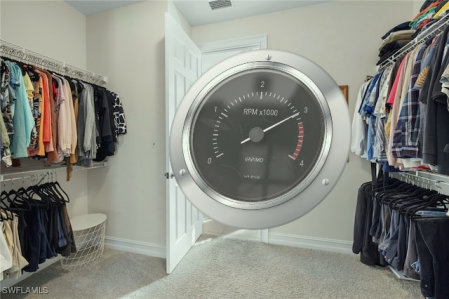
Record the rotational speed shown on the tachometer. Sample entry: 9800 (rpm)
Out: 3000 (rpm)
